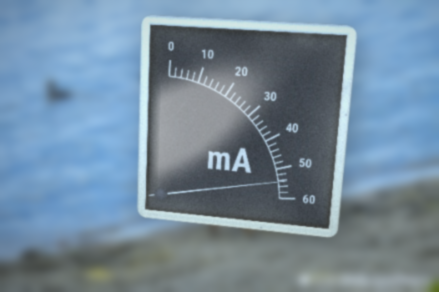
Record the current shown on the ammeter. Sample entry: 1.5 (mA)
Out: 54 (mA)
